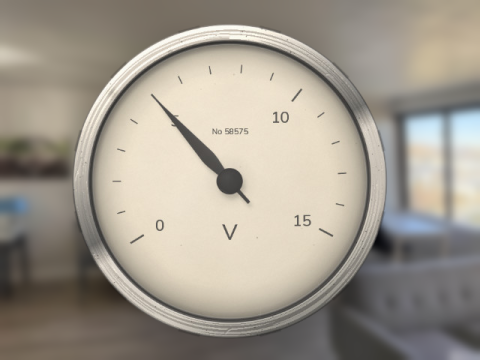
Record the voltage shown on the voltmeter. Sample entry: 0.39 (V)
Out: 5 (V)
